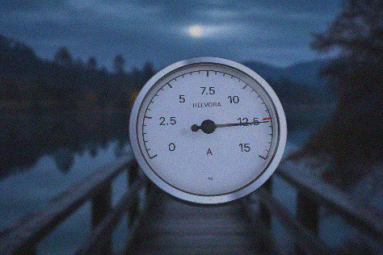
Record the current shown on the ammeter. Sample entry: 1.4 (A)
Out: 12.75 (A)
